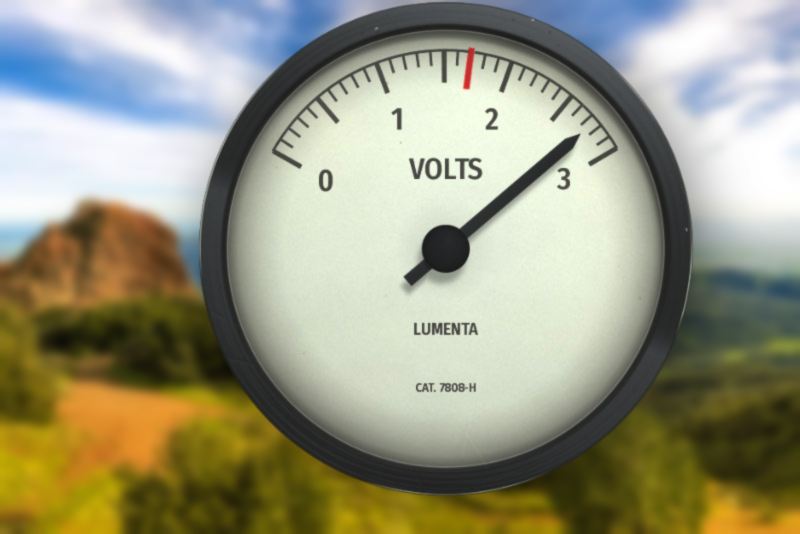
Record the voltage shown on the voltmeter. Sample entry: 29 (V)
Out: 2.75 (V)
